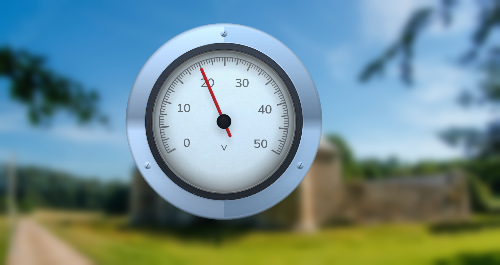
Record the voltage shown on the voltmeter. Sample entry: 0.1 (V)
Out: 20 (V)
